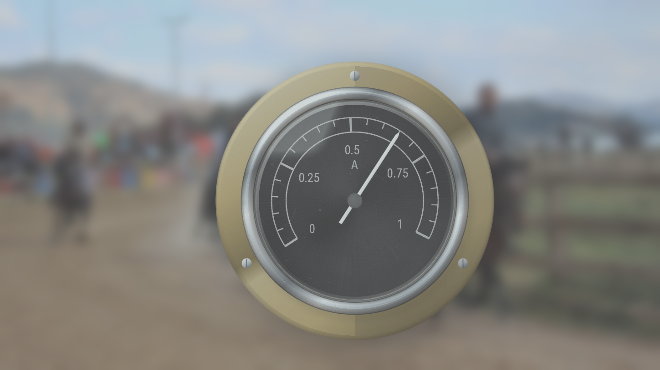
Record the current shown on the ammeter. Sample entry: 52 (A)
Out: 0.65 (A)
